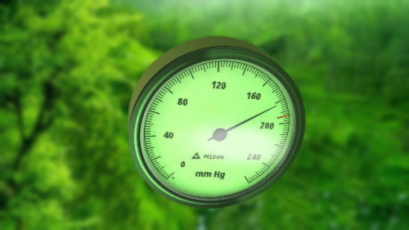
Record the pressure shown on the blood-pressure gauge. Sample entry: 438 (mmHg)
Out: 180 (mmHg)
